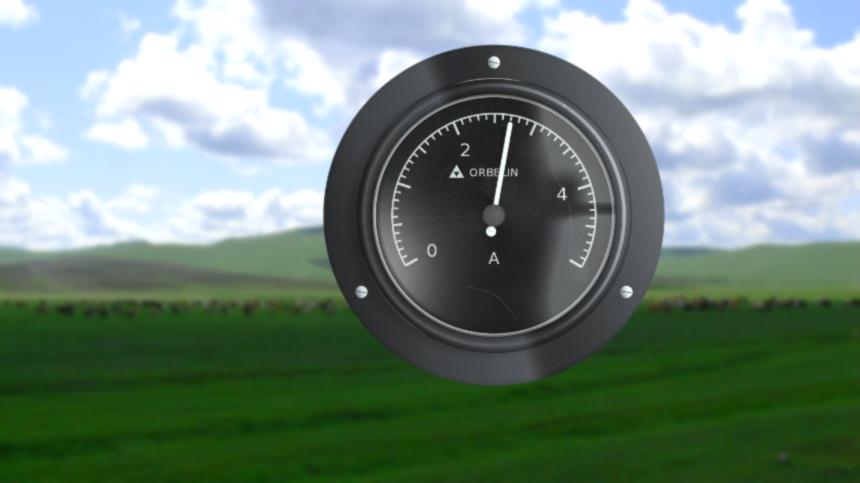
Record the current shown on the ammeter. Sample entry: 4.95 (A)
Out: 2.7 (A)
